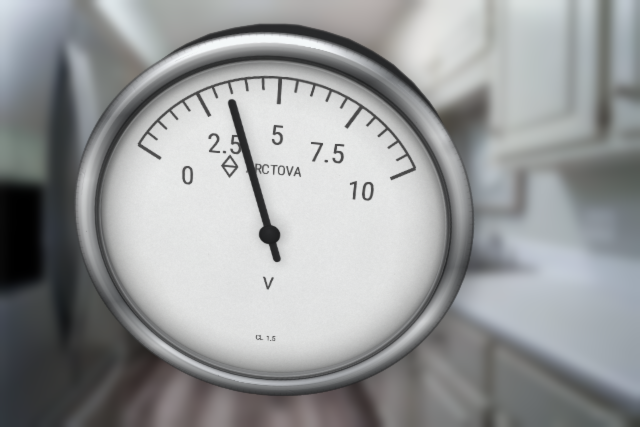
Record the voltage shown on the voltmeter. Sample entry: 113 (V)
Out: 3.5 (V)
